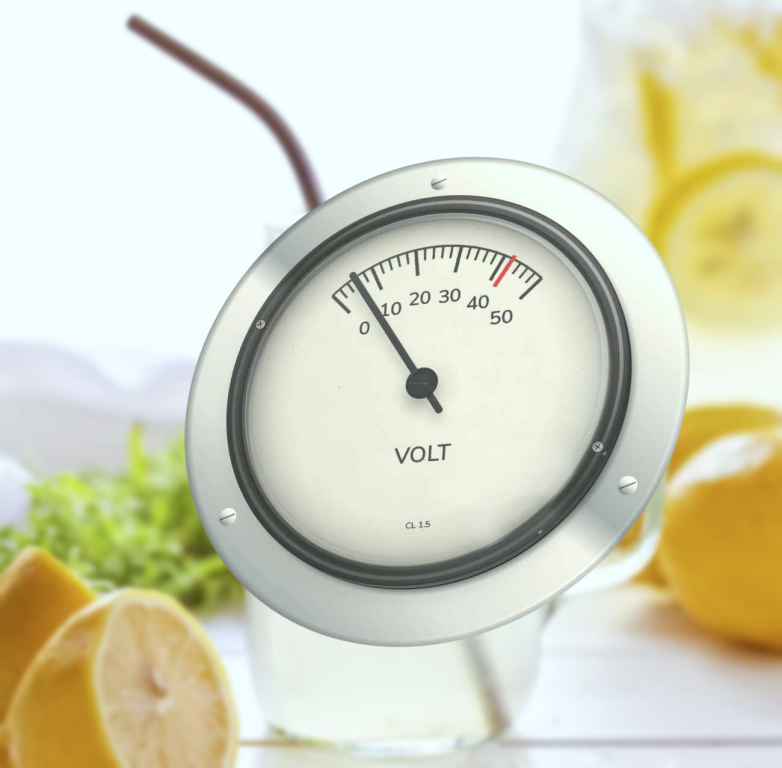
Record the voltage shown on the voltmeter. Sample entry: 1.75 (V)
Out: 6 (V)
